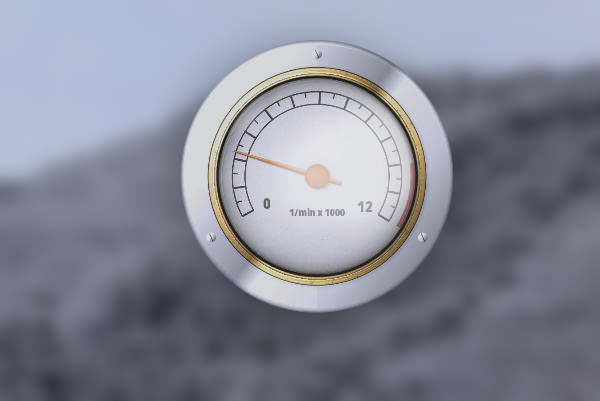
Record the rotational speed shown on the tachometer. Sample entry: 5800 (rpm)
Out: 2250 (rpm)
